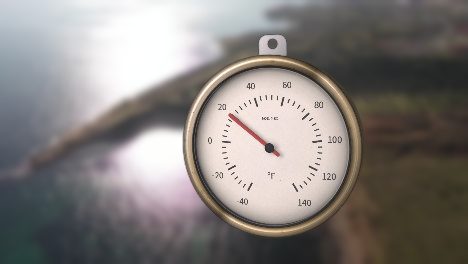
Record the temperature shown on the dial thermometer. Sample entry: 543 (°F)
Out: 20 (°F)
